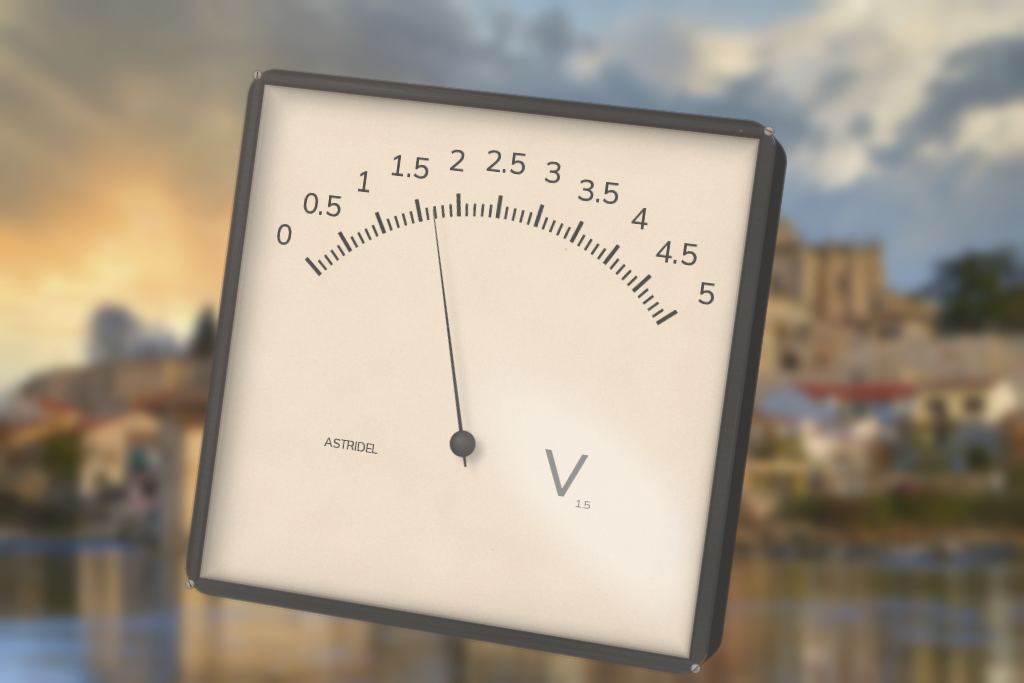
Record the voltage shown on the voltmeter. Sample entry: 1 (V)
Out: 1.7 (V)
